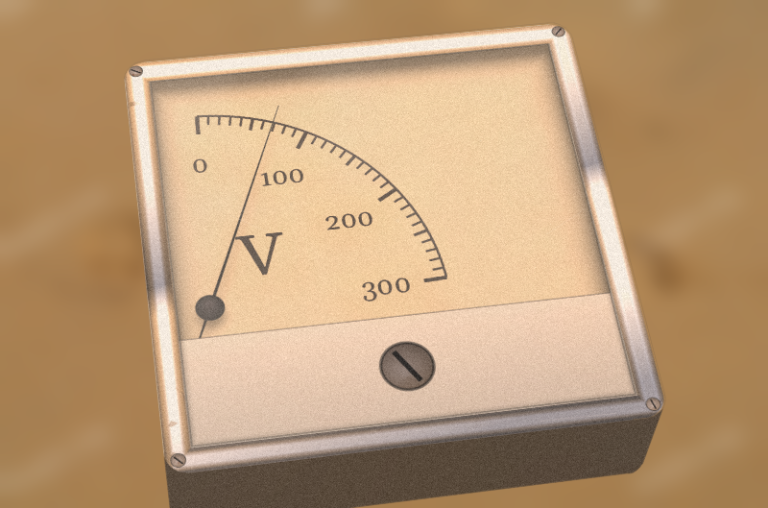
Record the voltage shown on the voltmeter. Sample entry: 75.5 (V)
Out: 70 (V)
